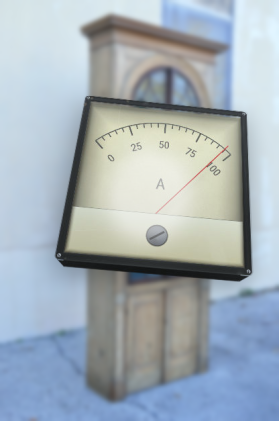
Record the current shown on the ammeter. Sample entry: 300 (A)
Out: 95 (A)
